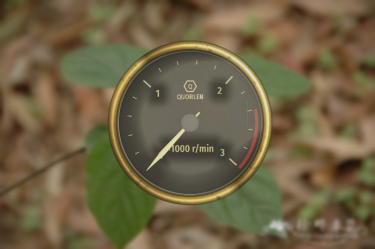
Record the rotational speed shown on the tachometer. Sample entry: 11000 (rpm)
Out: 0 (rpm)
